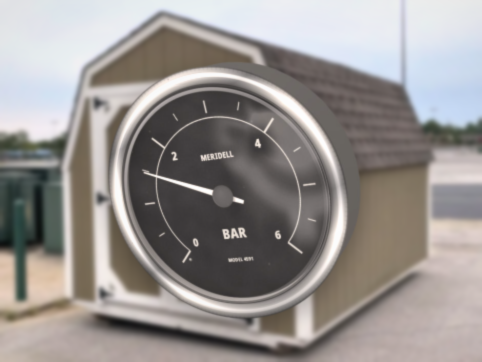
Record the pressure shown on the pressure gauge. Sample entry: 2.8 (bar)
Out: 1.5 (bar)
